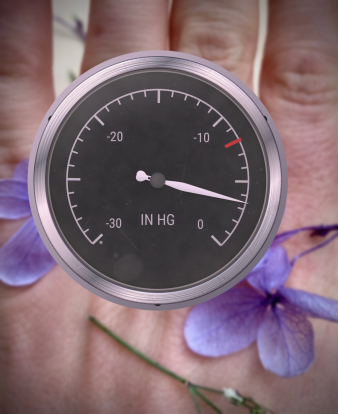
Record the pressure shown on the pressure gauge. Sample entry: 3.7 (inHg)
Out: -3.5 (inHg)
